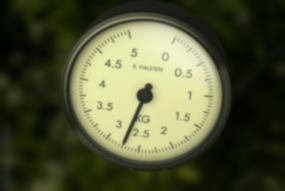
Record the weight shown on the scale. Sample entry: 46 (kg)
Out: 2.75 (kg)
